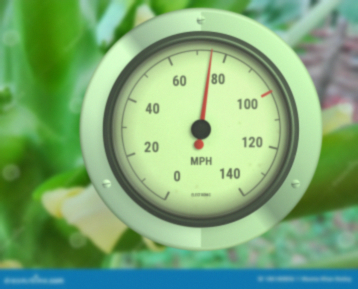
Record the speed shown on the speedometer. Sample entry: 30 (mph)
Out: 75 (mph)
